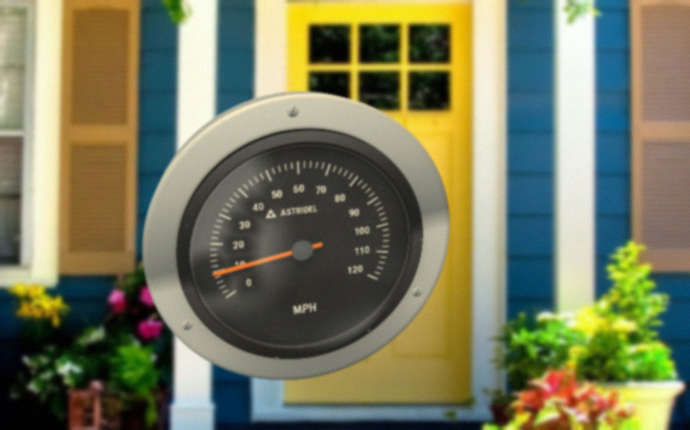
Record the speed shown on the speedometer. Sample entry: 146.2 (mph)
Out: 10 (mph)
